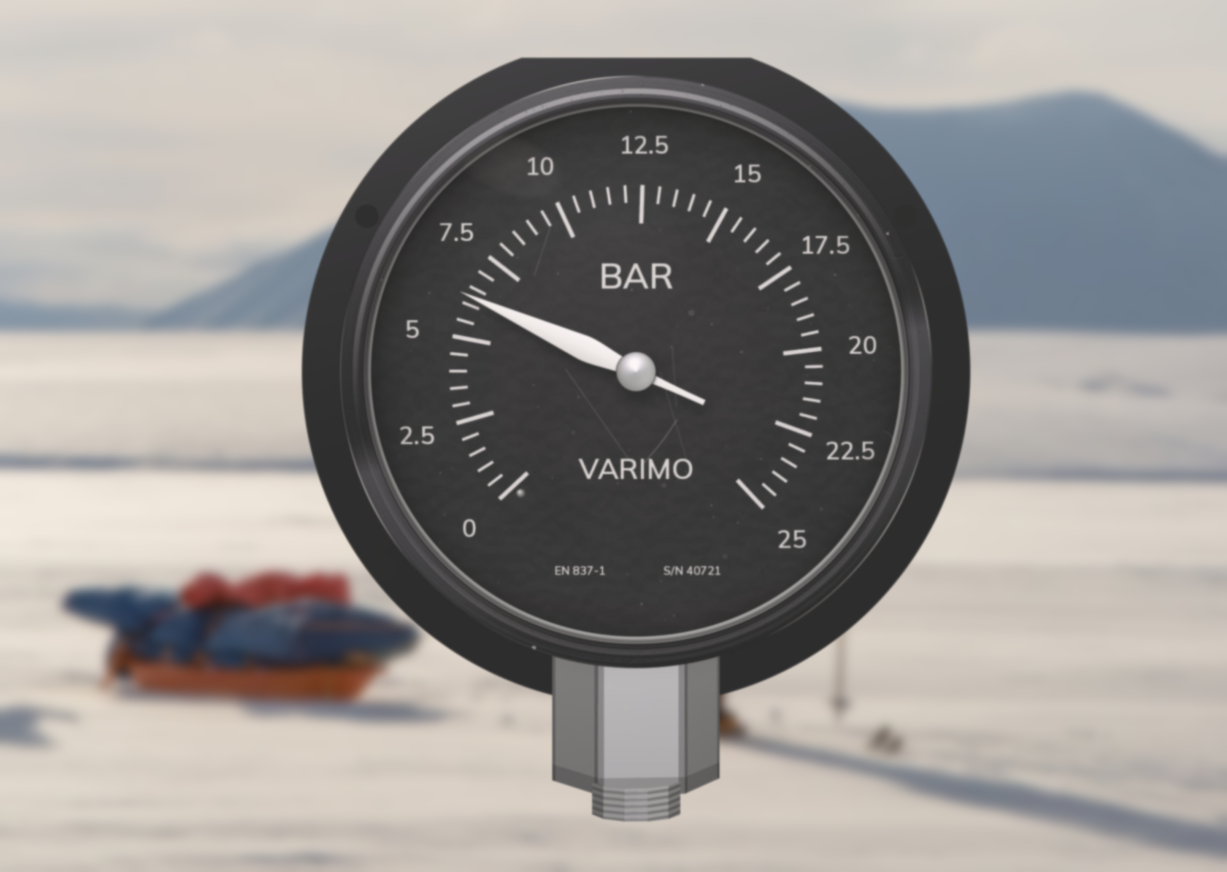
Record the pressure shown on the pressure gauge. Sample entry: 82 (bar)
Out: 6.25 (bar)
